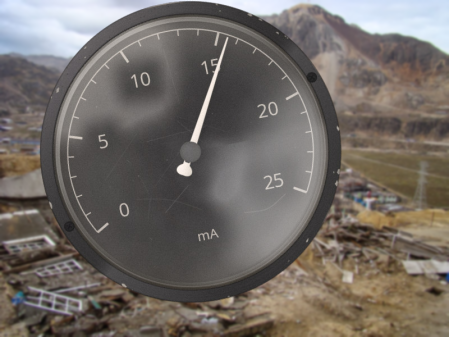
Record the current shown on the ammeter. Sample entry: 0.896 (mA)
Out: 15.5 (mA)
